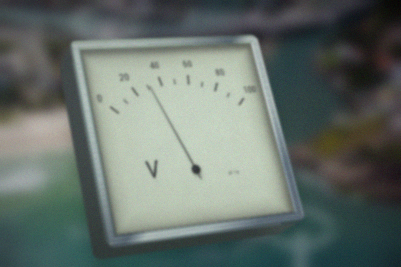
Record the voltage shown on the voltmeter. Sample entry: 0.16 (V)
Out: 30 (V)
